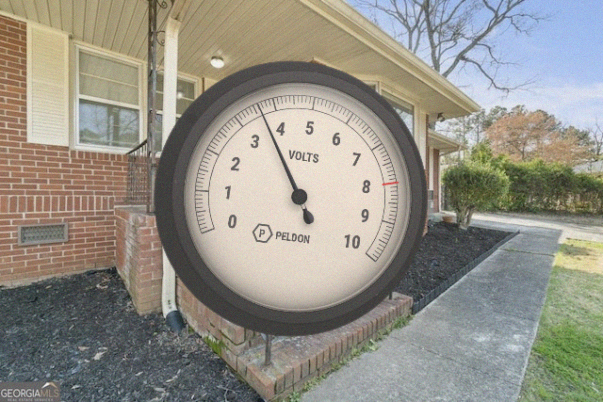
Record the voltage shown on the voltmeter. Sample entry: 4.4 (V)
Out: 3.6 (V)
